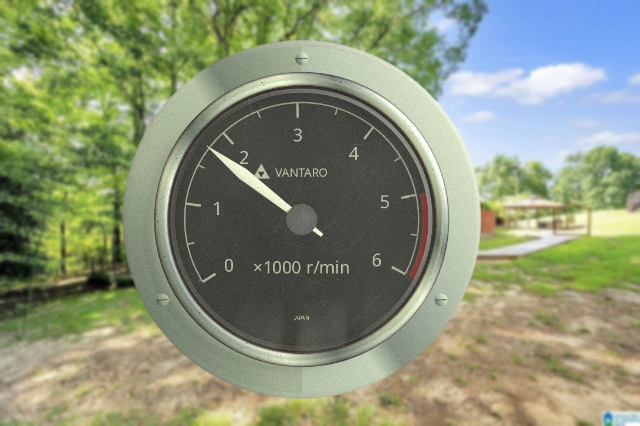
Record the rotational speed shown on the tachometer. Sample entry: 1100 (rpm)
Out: 1750 (rpm)
